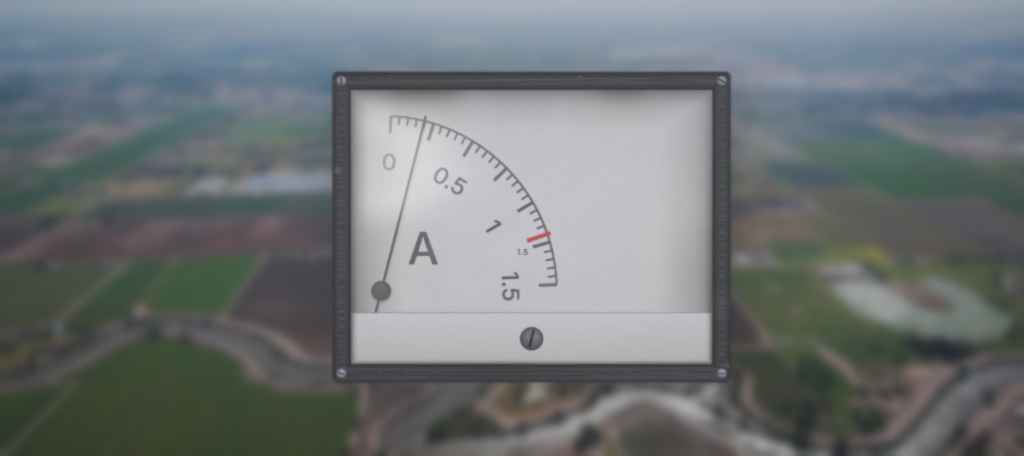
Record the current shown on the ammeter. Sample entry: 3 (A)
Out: 0.2 (A)
